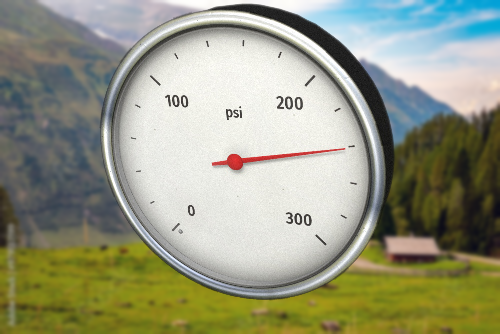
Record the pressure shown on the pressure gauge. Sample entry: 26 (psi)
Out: 240 (psi)
